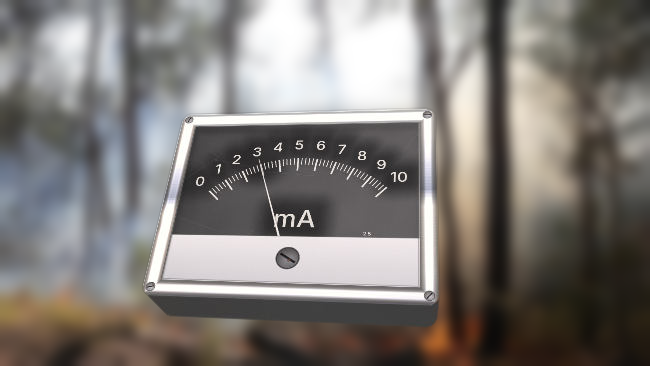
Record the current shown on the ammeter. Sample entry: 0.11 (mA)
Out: 3 (mA)
